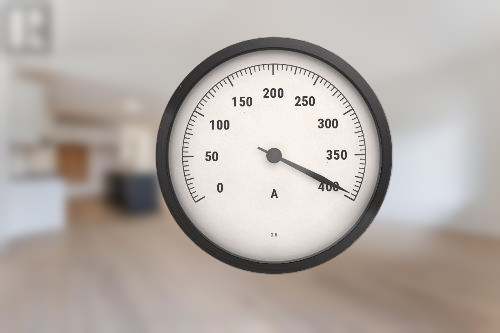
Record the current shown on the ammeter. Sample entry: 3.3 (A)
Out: 395 (A)
